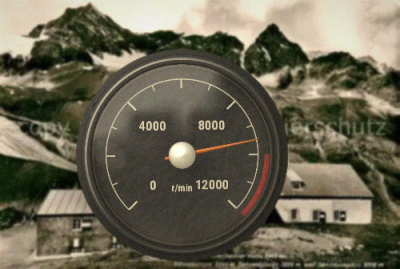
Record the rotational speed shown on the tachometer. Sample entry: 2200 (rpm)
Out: 9500 (rpm)
